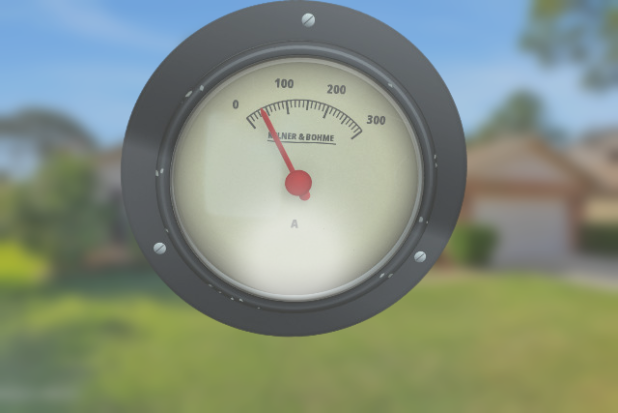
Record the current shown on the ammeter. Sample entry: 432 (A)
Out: 40 (A)
